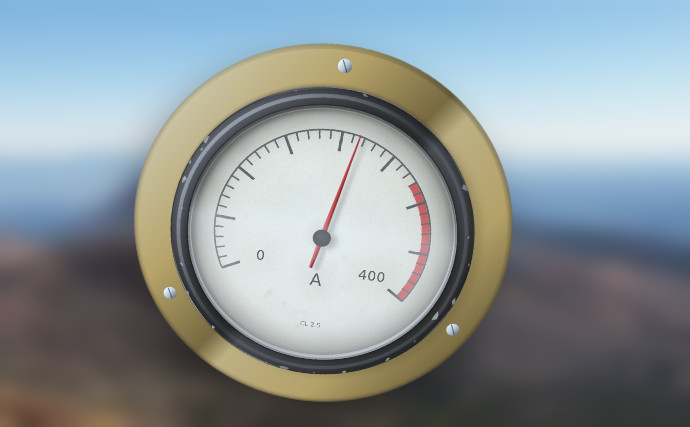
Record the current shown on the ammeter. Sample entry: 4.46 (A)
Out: 215 (A)
